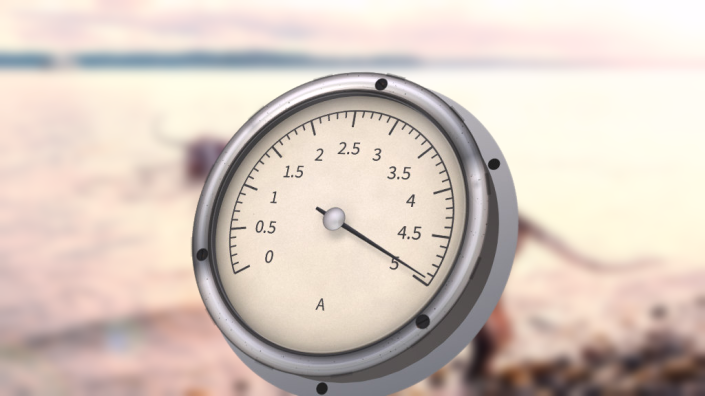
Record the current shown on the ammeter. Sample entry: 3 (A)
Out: 4.95 (A)
